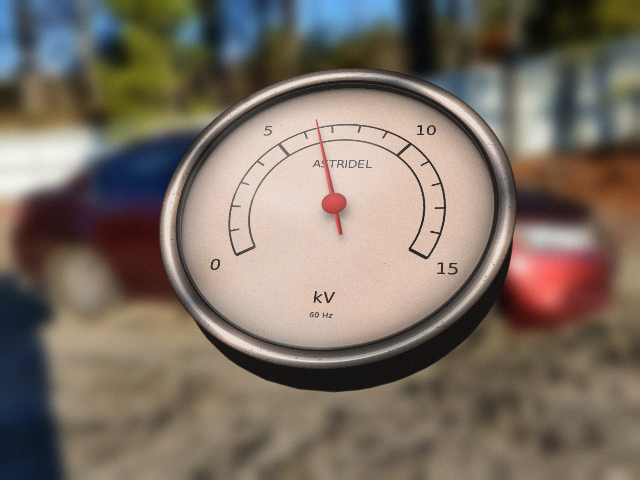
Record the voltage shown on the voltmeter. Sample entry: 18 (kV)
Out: 6.5 (kV)
